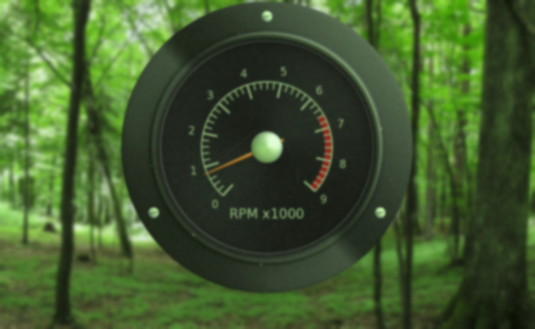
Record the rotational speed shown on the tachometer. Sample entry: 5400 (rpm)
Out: 800 (rpm)
